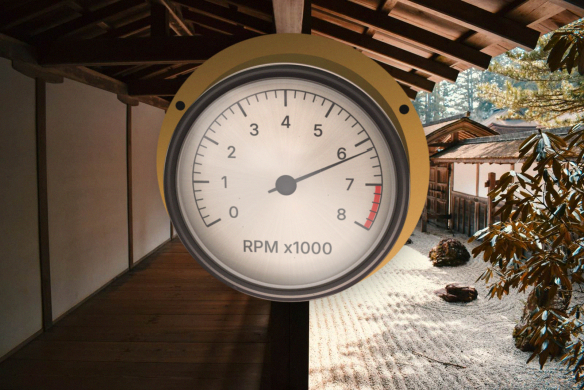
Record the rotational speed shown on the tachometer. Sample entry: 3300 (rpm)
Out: 6200 (rpm)
